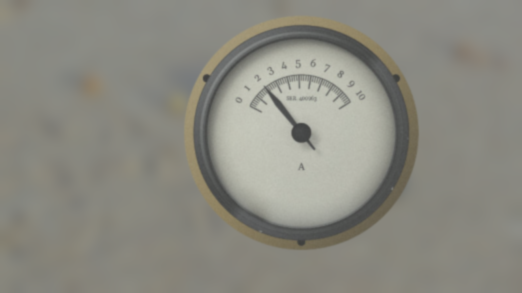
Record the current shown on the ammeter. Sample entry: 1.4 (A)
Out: 2 (A)
